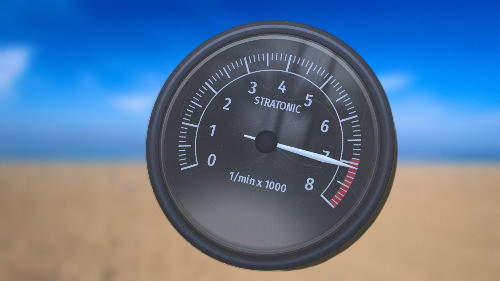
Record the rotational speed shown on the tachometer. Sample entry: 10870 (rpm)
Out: 7100 (rpm)
